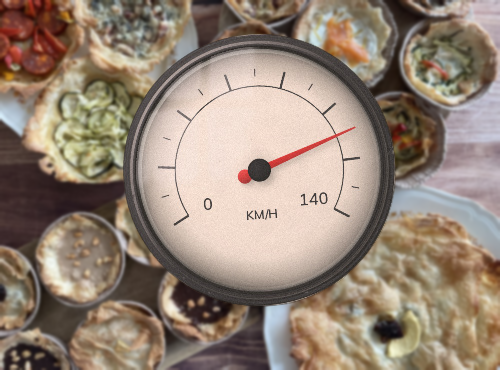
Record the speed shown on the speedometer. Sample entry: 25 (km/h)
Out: 110 (km/h)
